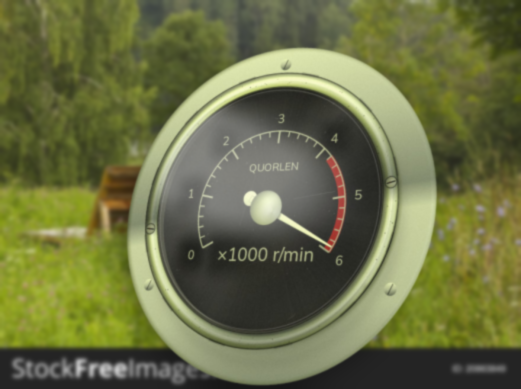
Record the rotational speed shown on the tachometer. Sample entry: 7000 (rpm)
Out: 5900 (rpm)
